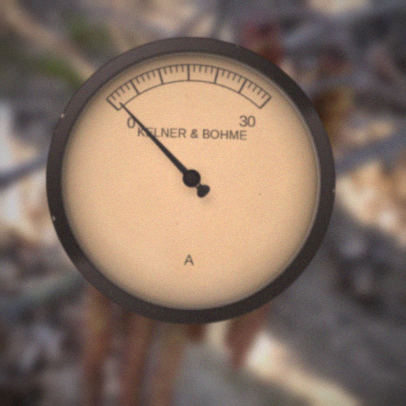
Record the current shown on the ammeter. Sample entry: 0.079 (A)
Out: 1 (A)
